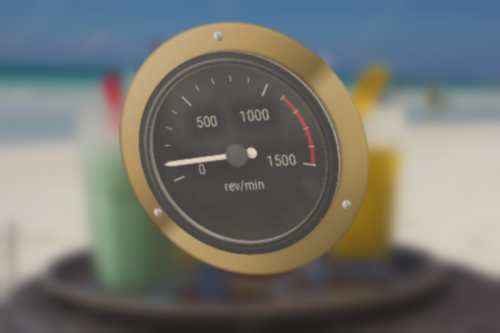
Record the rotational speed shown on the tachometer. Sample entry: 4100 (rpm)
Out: 100 (rpm)
